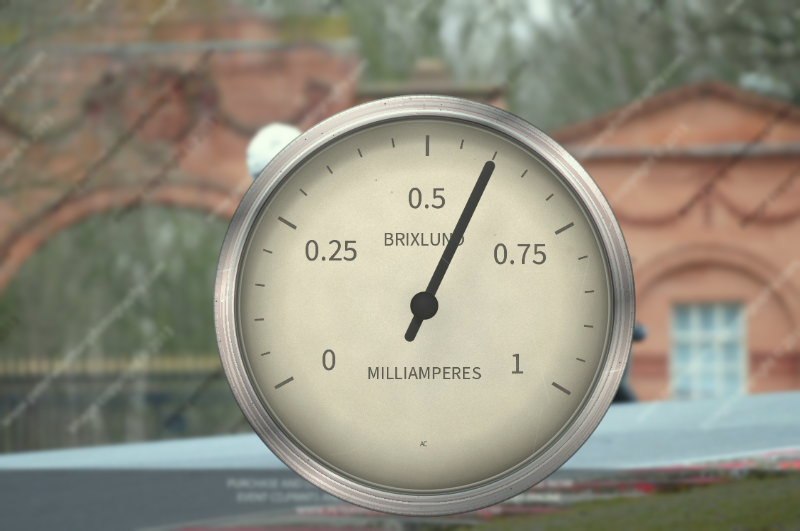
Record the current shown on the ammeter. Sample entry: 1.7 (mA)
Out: 0.6 (mA)
